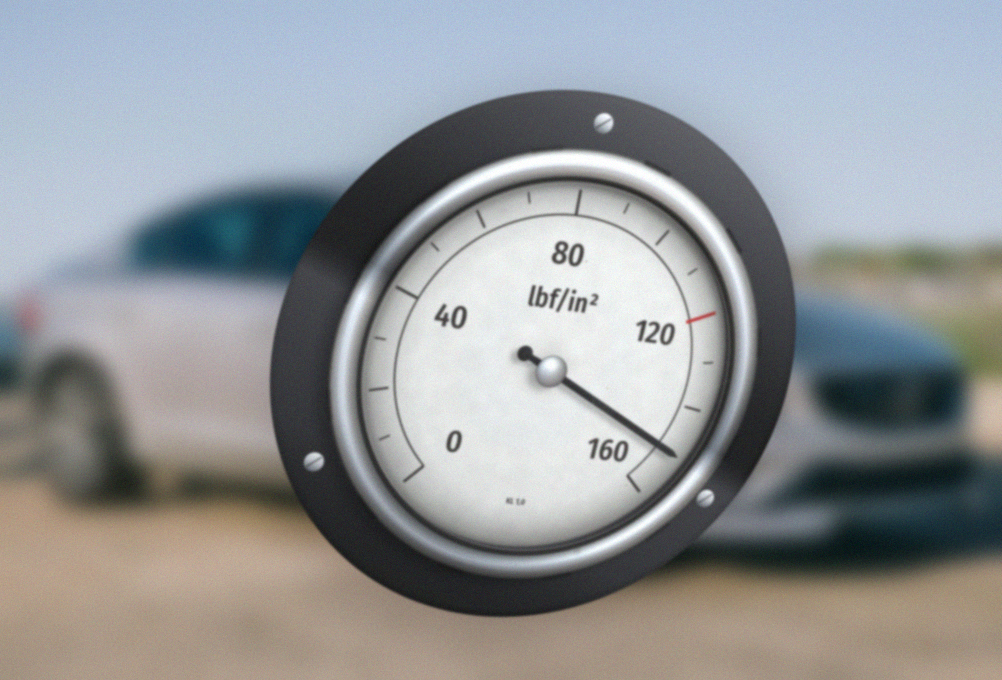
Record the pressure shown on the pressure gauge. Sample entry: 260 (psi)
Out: 150 (psi)
